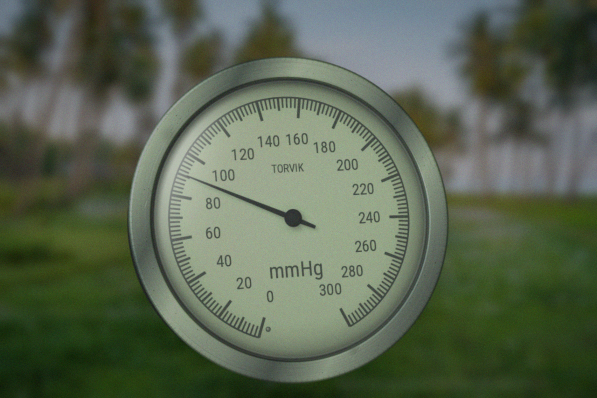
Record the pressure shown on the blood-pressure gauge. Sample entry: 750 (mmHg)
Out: 90 (mmHg)
